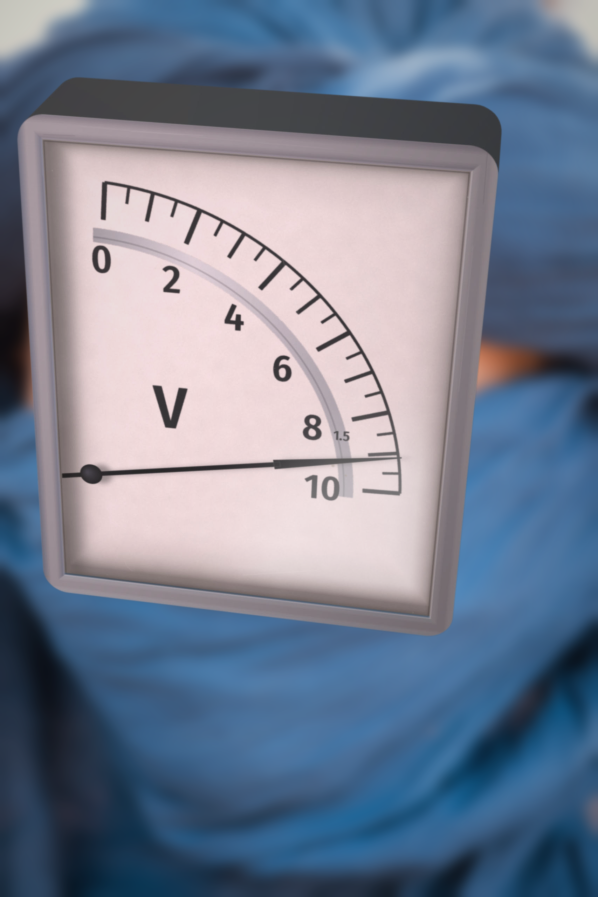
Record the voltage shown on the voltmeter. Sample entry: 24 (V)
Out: 9 (V)
